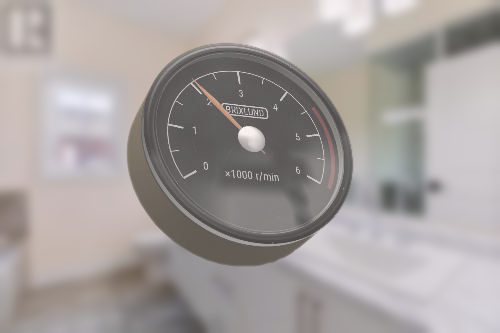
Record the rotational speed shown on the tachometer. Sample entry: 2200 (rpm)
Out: 2000 (rpm)
